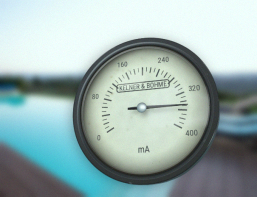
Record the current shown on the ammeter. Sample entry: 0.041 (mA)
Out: 350 (mA)
